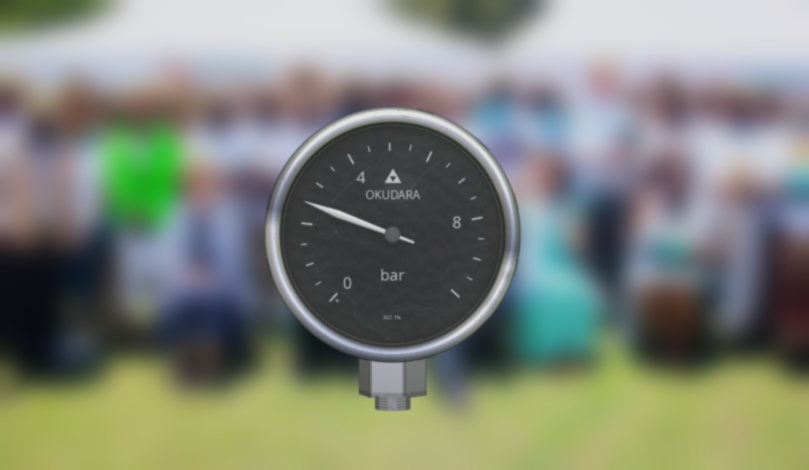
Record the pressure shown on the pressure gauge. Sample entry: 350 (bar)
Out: 2.5 (bar)
